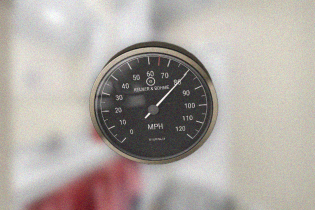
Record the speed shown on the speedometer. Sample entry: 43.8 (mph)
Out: 80 (mph)
